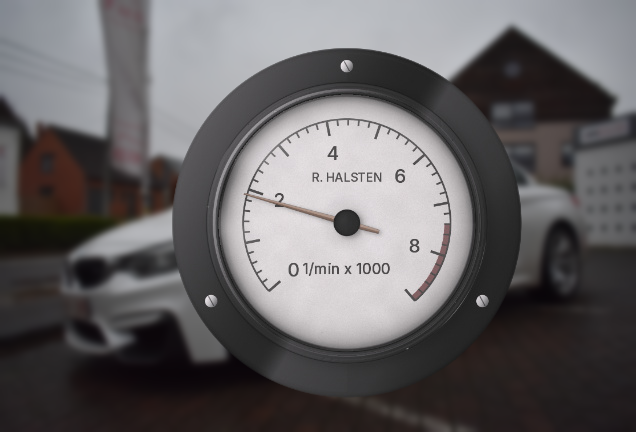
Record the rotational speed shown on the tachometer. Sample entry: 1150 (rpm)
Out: 1900 (rpm)
